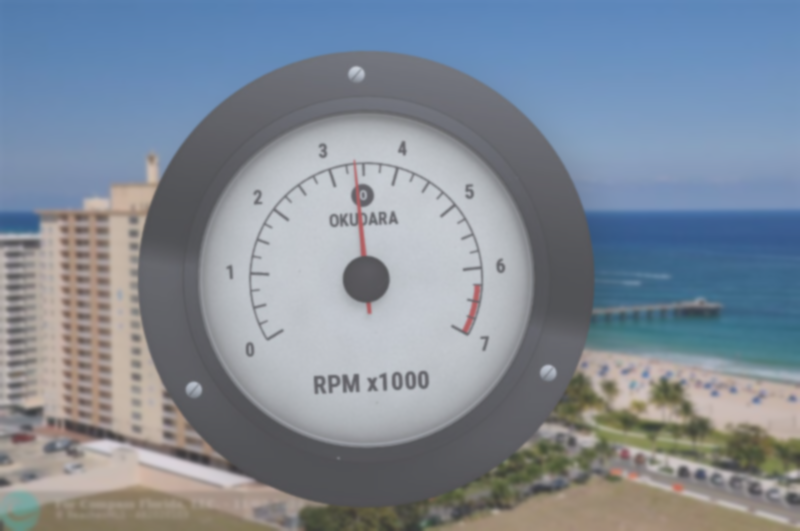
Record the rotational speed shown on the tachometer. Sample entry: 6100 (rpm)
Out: 3375 (rpm)
